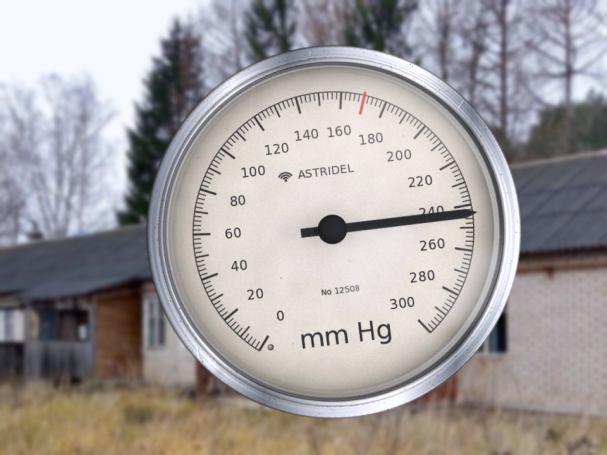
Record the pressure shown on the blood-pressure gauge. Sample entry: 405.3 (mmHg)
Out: 244 (mmHg)
